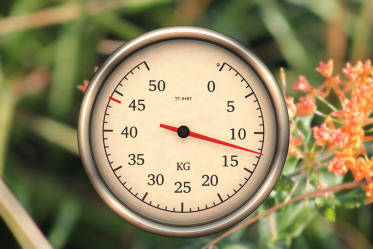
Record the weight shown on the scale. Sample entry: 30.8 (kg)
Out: 12.5 (kg)
